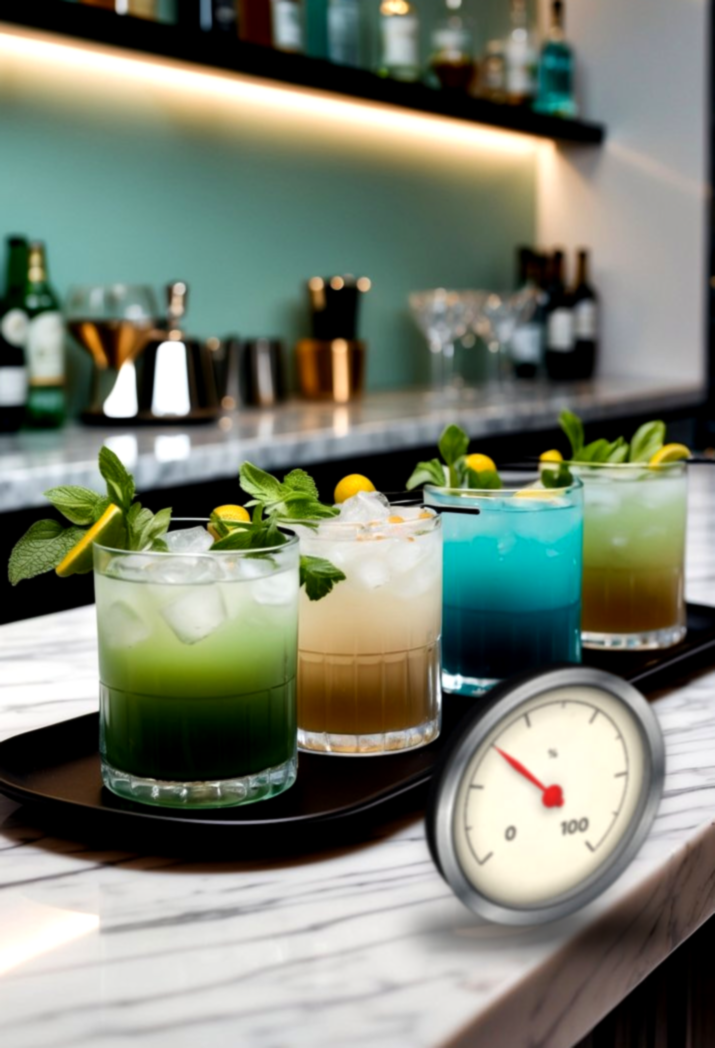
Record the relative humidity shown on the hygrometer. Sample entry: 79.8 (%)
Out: 30 (%)
